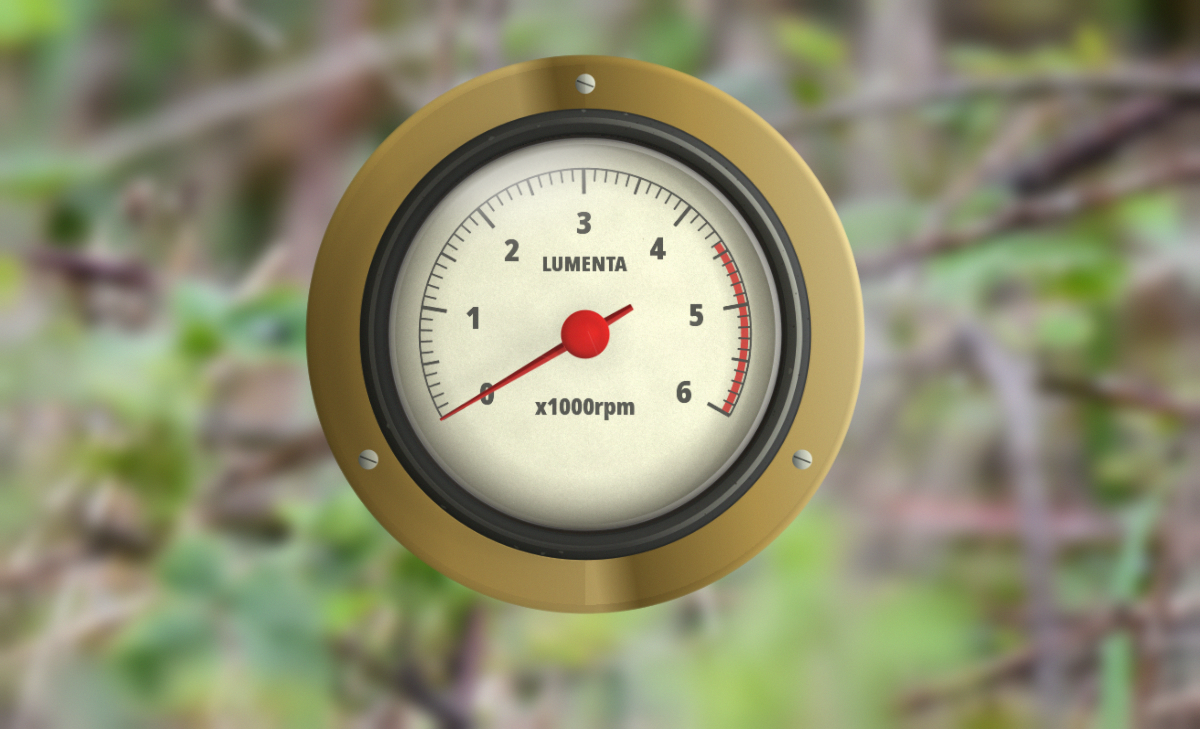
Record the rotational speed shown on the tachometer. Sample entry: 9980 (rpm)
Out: 0 (rpm)
